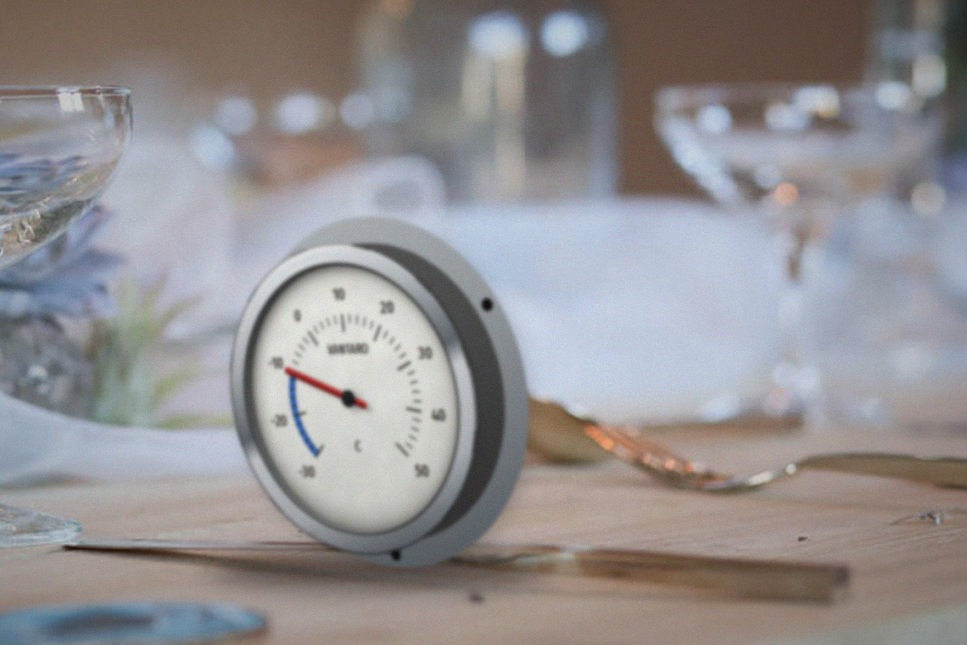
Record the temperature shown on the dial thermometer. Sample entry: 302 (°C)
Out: -10 (°C)
